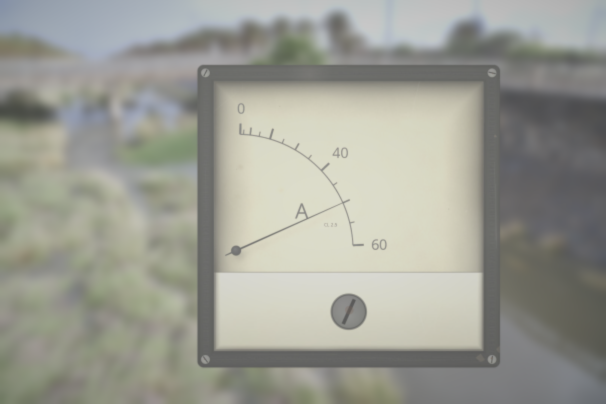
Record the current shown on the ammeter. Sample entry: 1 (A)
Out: 50 (A)
